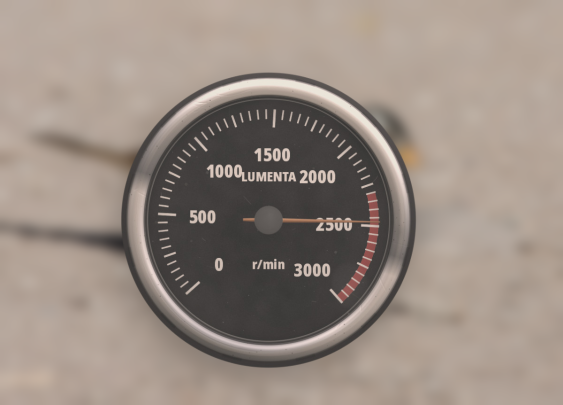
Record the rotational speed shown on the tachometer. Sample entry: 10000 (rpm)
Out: 2475 (rpm)
